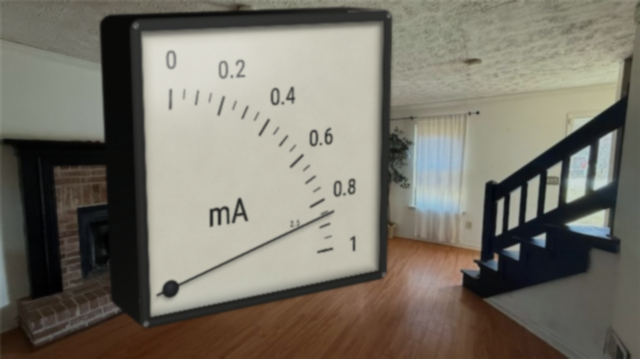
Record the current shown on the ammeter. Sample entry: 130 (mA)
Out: 0.85 (mA)
